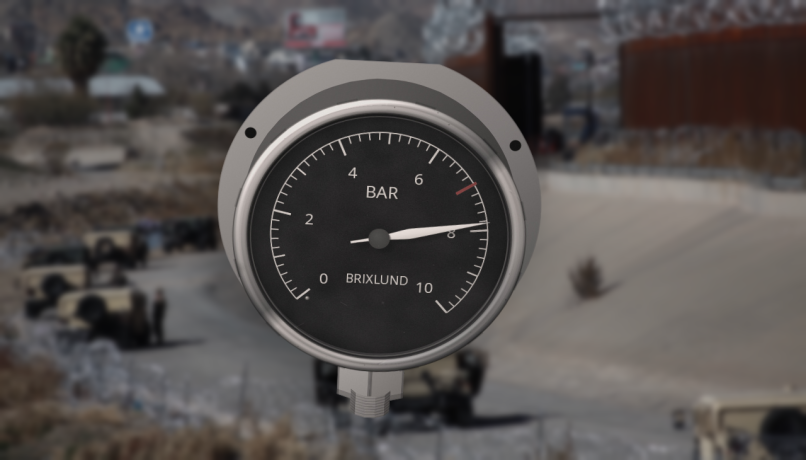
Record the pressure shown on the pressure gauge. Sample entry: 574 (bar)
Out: 7.8 (bar)
